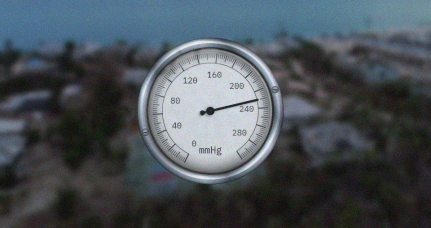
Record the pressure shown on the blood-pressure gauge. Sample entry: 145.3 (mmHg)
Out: 230 (mmHg)
